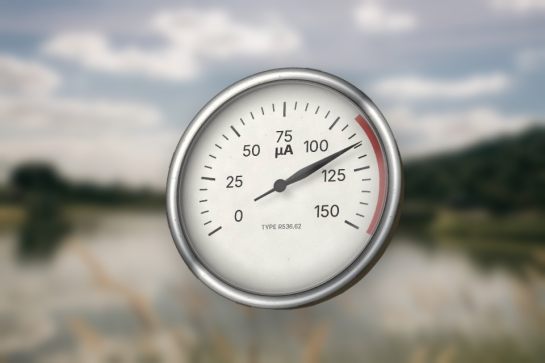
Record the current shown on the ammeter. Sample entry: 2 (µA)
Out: 115 (µA)
